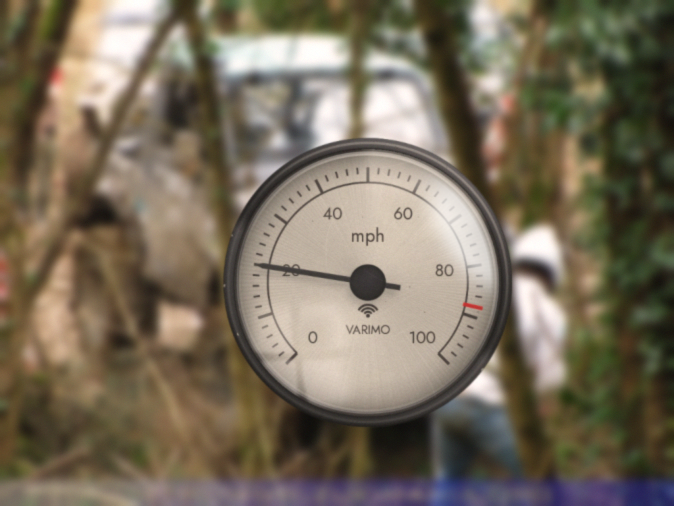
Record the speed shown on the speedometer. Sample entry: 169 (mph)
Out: 20 (mph)
